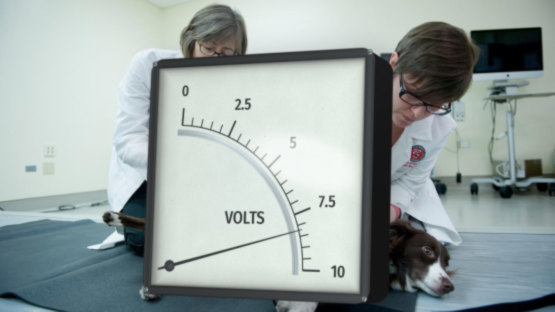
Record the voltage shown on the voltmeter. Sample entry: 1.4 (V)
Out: 8.25 (V)
